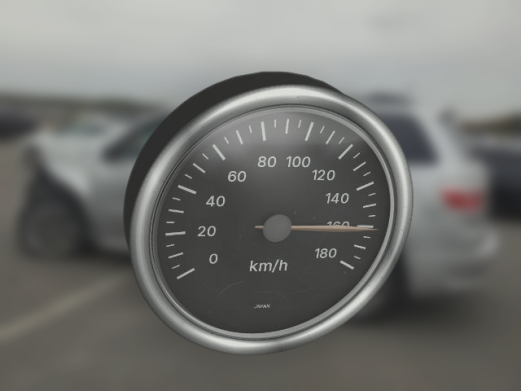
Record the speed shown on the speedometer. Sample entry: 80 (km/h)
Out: 160 (km/h)
